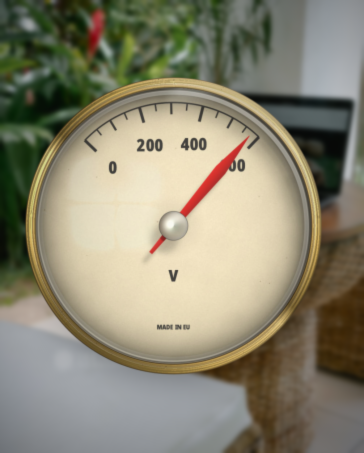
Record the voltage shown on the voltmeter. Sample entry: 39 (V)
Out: 575 (V)
